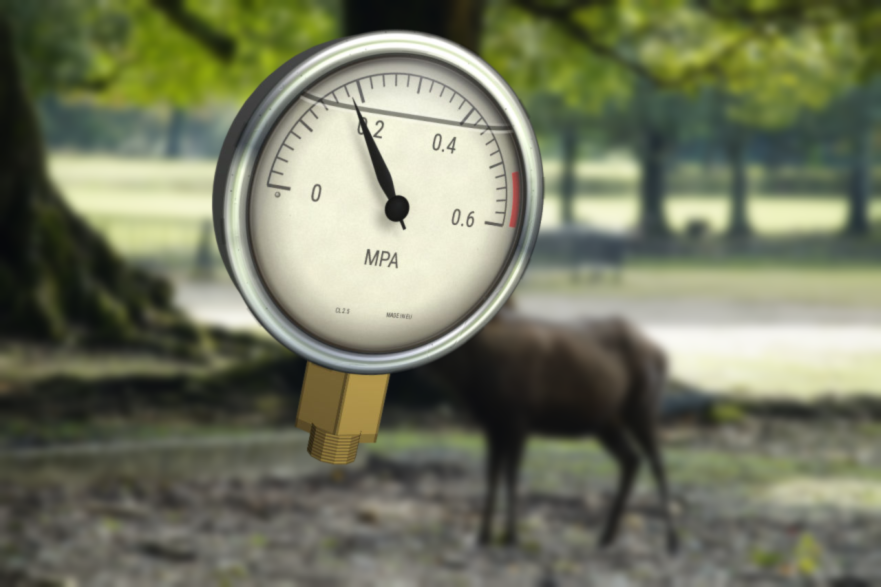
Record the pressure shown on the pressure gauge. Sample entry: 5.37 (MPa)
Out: 0.18 (MPa)
